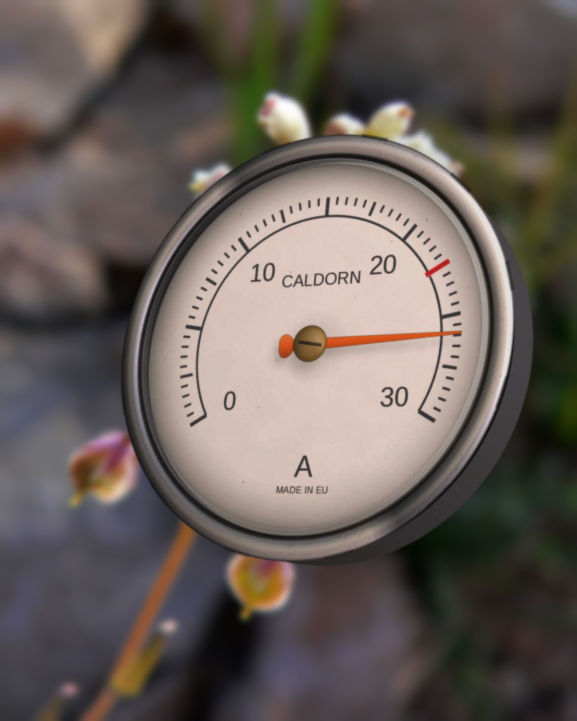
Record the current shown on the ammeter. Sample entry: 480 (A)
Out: 26 (A)
